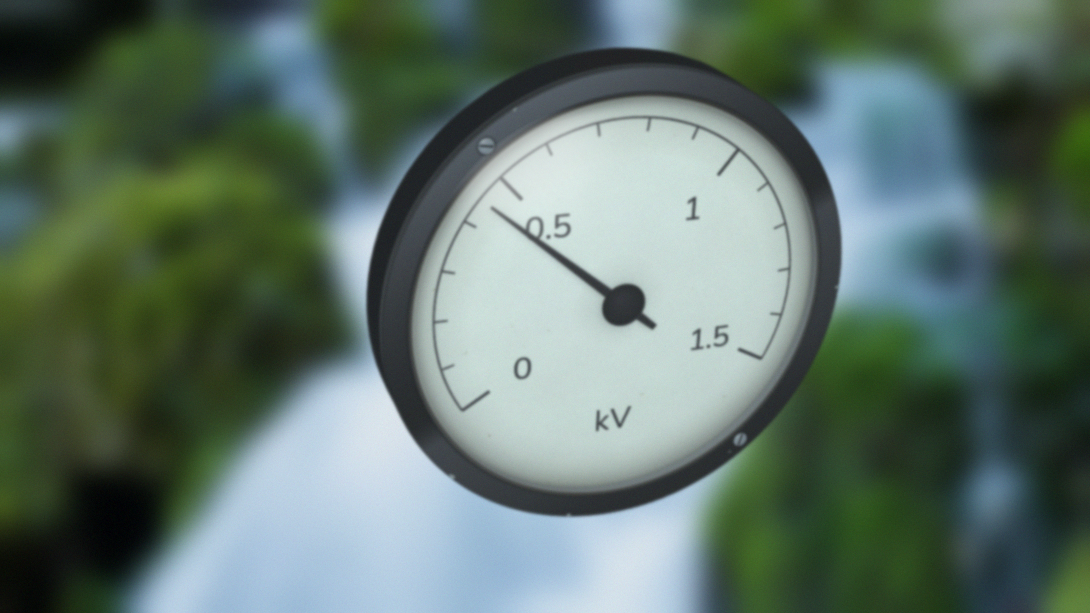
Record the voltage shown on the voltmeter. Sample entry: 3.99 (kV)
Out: 0.45 (kV)
